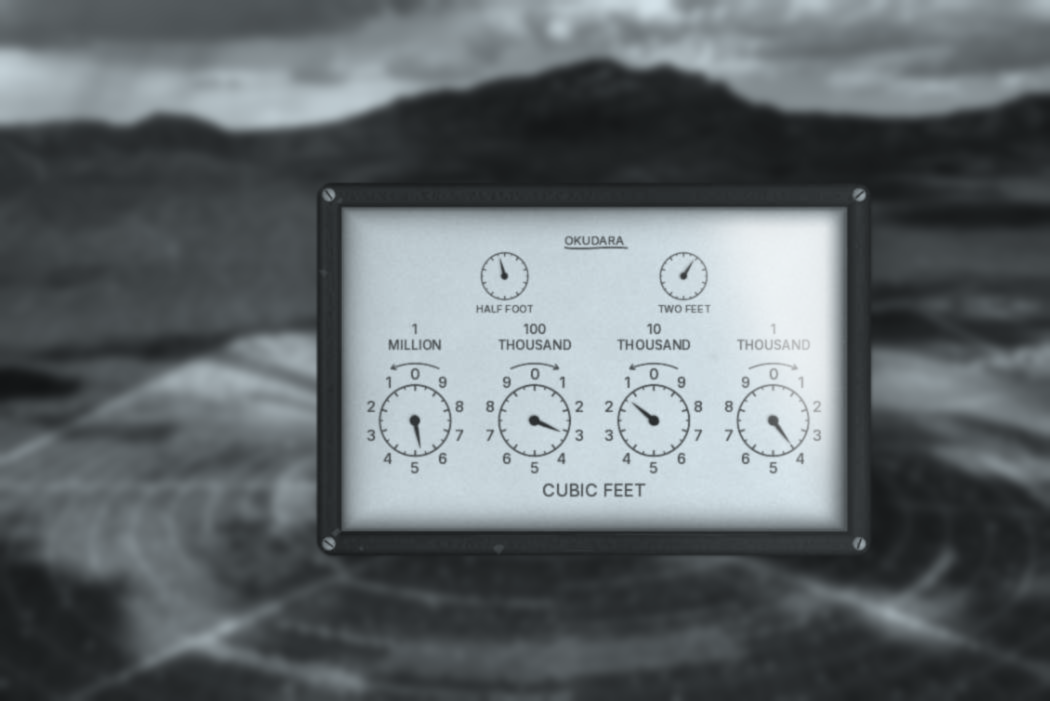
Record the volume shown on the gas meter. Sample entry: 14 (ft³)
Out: 531400 (ft³)
